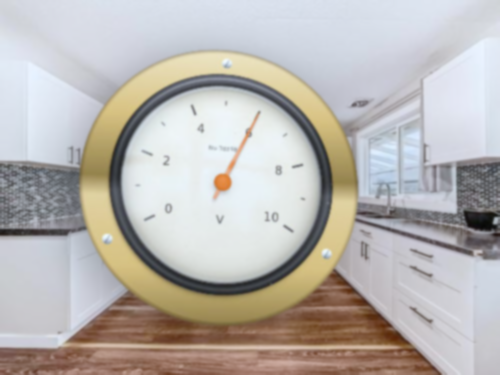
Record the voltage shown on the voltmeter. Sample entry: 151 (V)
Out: 6 (V)
